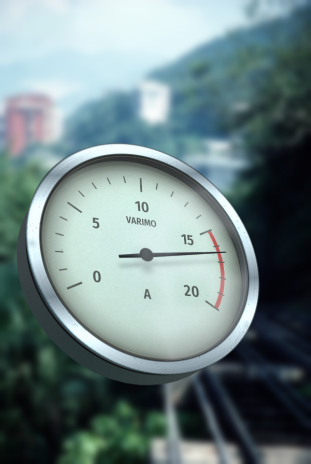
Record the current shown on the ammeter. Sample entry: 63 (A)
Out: 16.5 (A)
